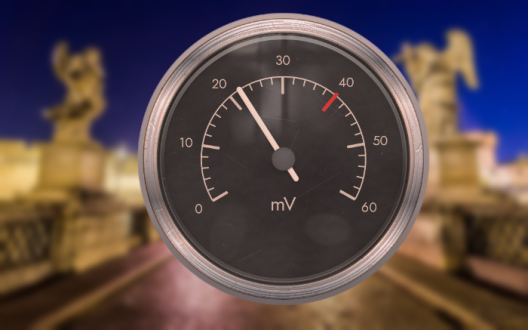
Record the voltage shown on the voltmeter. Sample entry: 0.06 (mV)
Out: 22 (mV)
